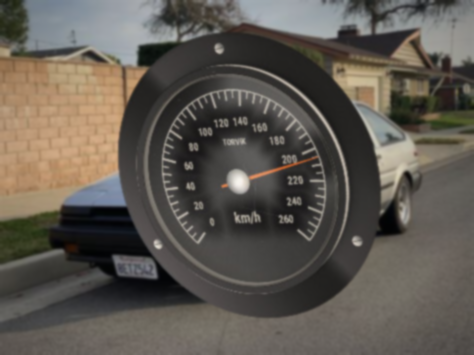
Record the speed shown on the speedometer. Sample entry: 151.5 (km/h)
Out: 205 (km/h)
